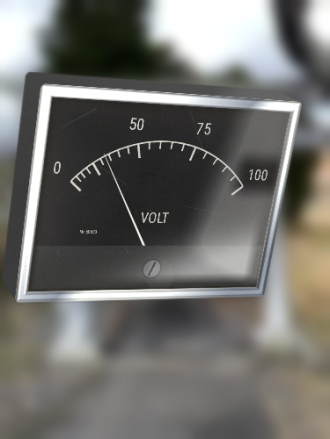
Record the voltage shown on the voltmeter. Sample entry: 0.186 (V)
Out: 32.5 (V)
